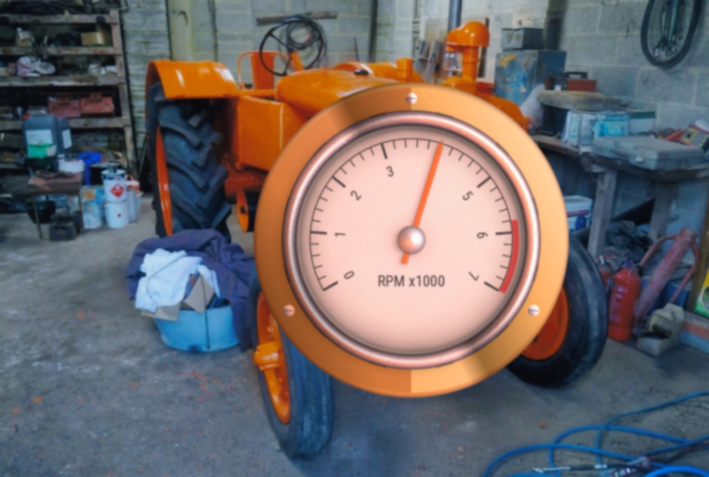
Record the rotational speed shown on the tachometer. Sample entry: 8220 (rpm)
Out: 4000 (rpm)
